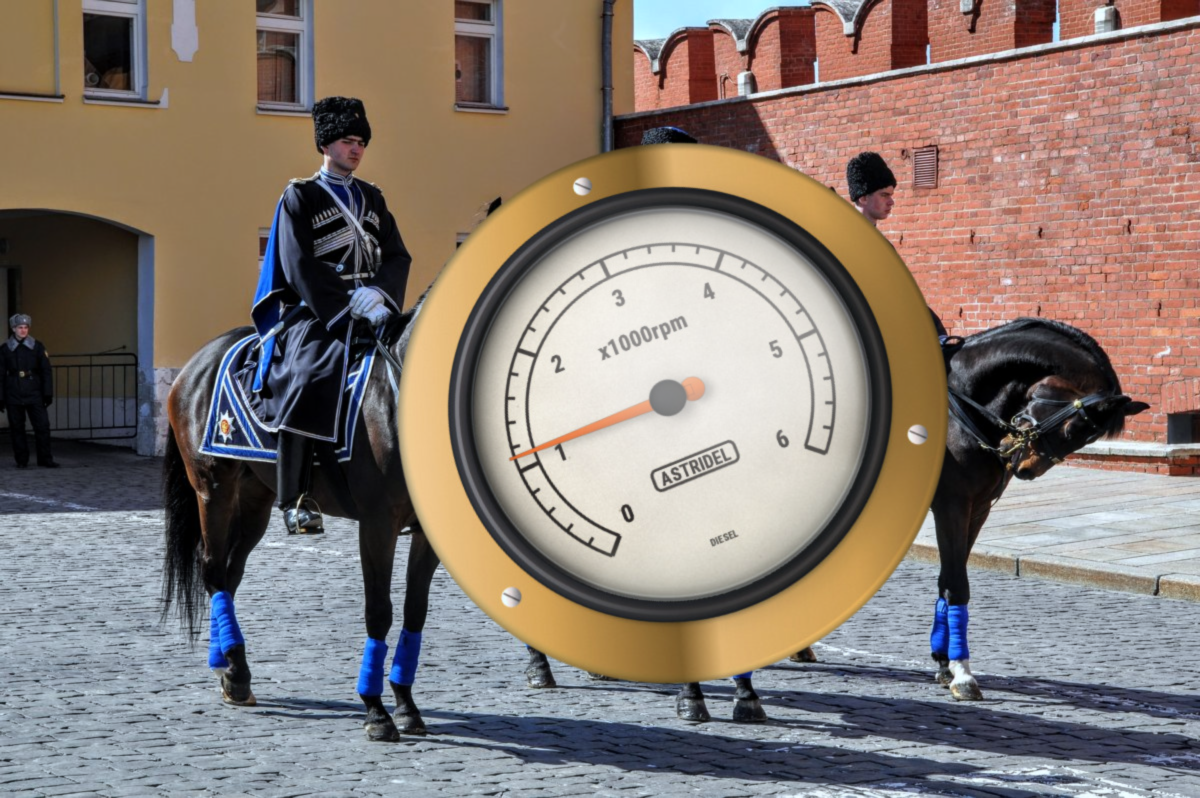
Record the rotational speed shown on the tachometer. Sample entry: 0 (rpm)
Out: 1100 (rpm)
